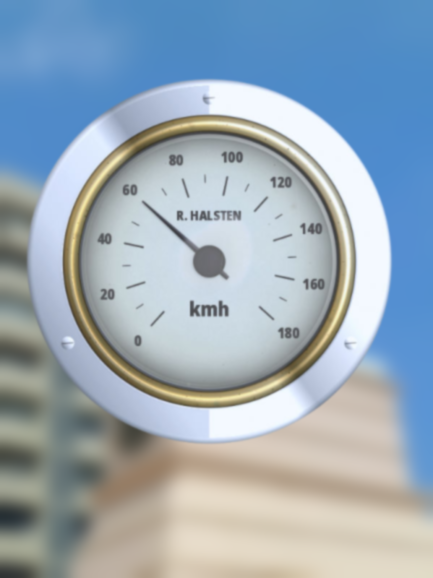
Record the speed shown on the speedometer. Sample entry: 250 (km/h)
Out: 60 (km/h)
